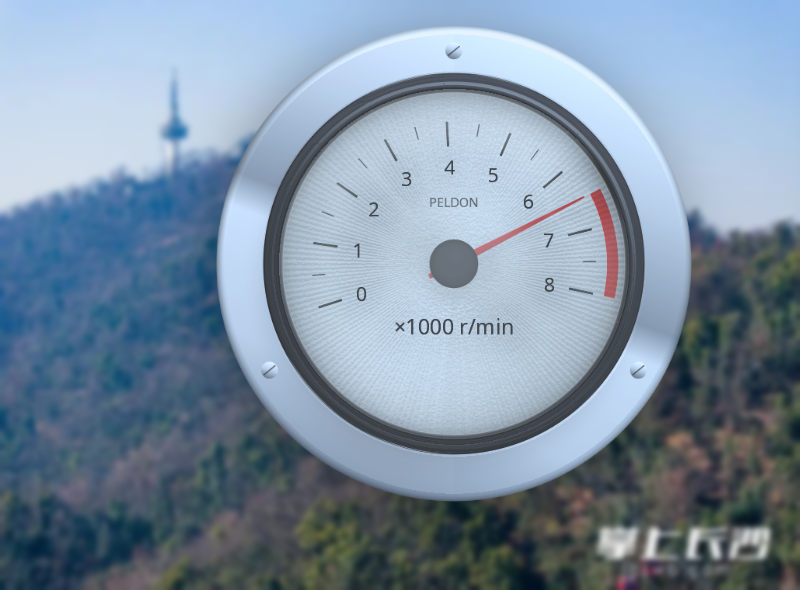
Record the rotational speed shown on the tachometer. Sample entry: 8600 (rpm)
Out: 6500 (rpm)
